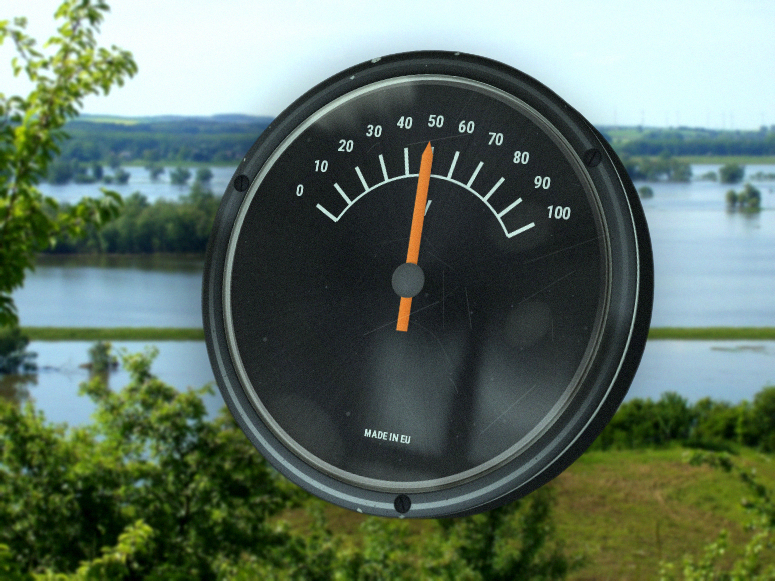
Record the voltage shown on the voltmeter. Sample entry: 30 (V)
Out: 50 (V)
